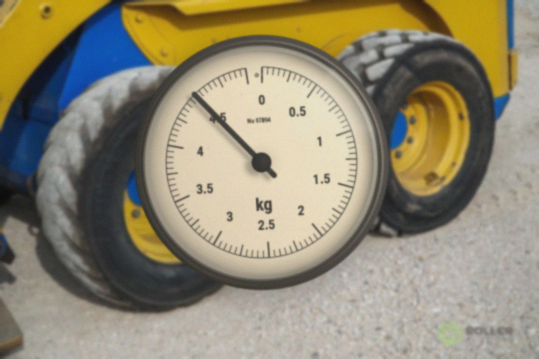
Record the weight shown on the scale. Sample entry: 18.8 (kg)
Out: 4.5 (kg)
